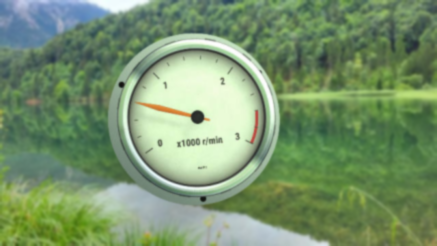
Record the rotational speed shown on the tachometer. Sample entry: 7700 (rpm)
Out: 600 (rpm)
